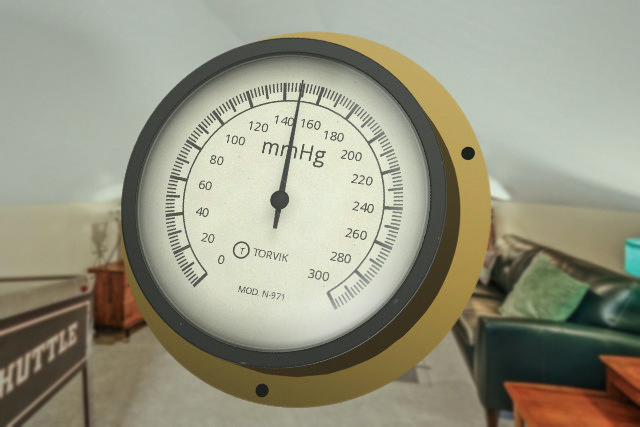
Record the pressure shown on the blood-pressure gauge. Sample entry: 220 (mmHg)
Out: 150 (mmHg)
